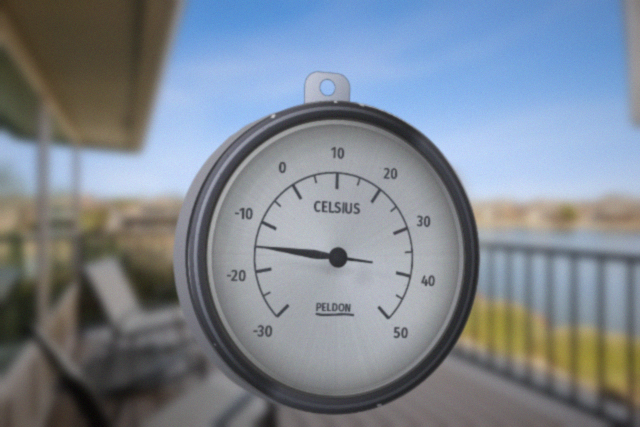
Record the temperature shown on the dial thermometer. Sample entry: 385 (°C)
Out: -15 (°C)
